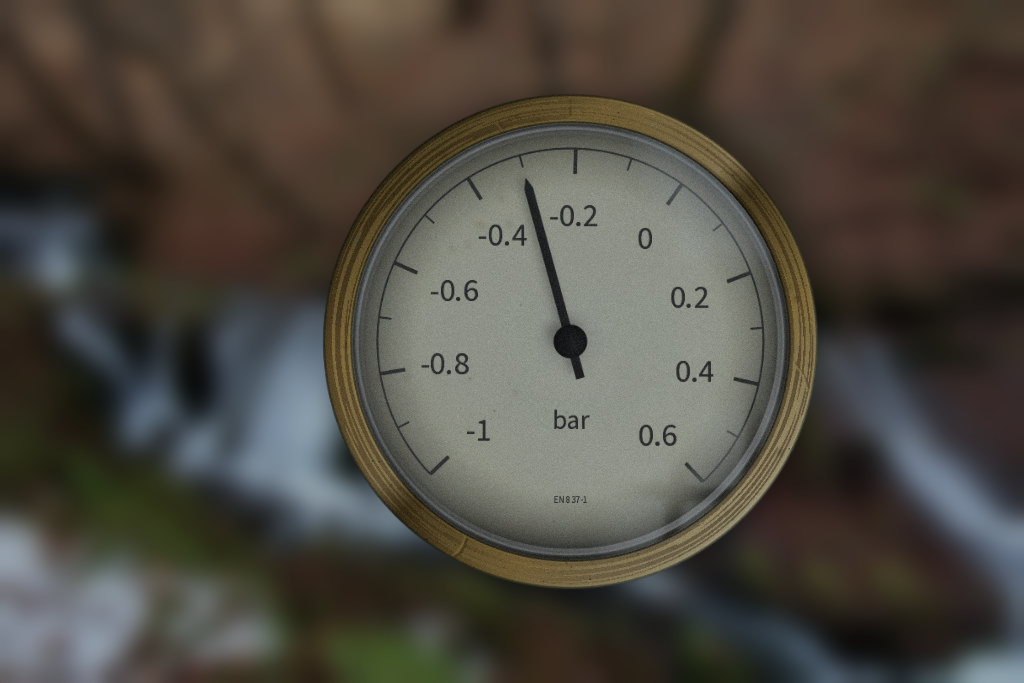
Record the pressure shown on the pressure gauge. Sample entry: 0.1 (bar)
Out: -0.3 (bar)
